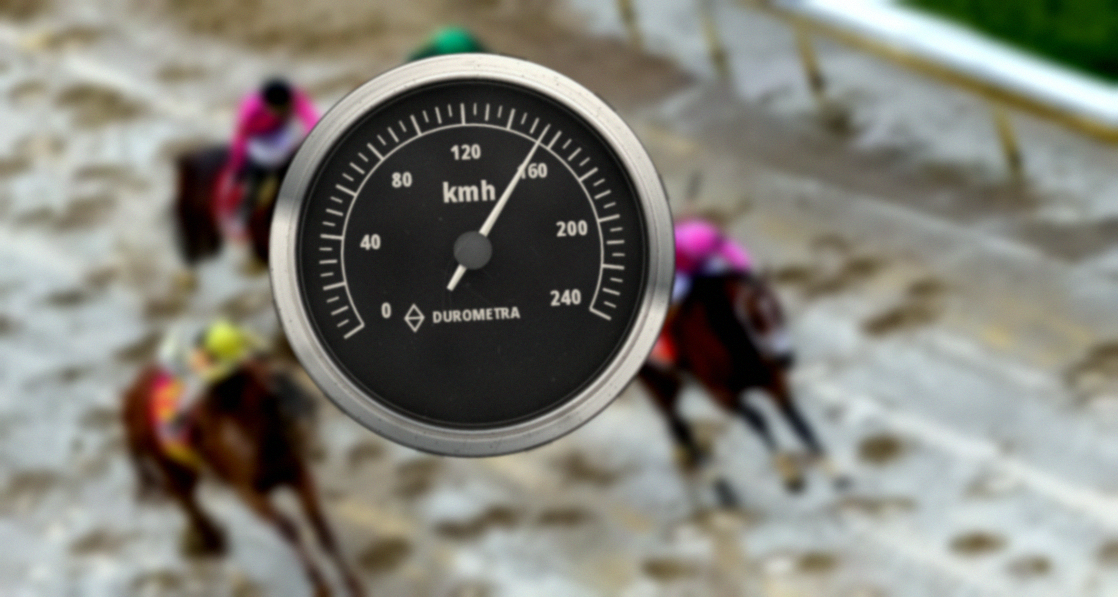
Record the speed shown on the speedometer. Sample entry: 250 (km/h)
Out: 155 (km/h)
